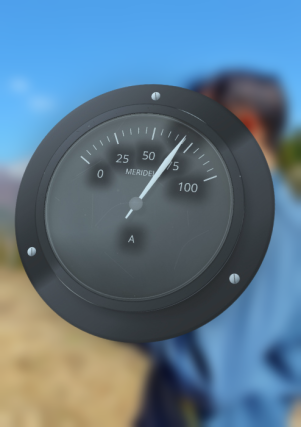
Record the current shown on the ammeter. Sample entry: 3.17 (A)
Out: 70 (A)
